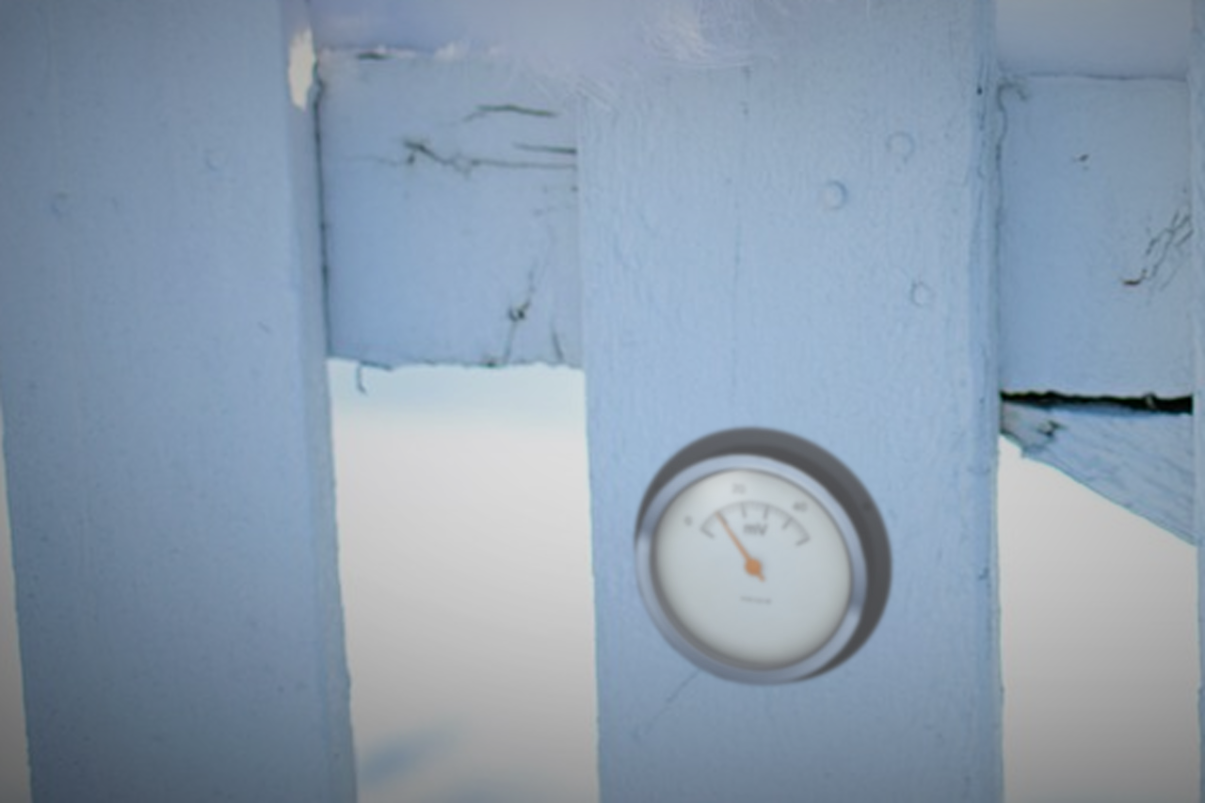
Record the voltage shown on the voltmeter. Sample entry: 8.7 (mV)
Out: 10 (mV)
